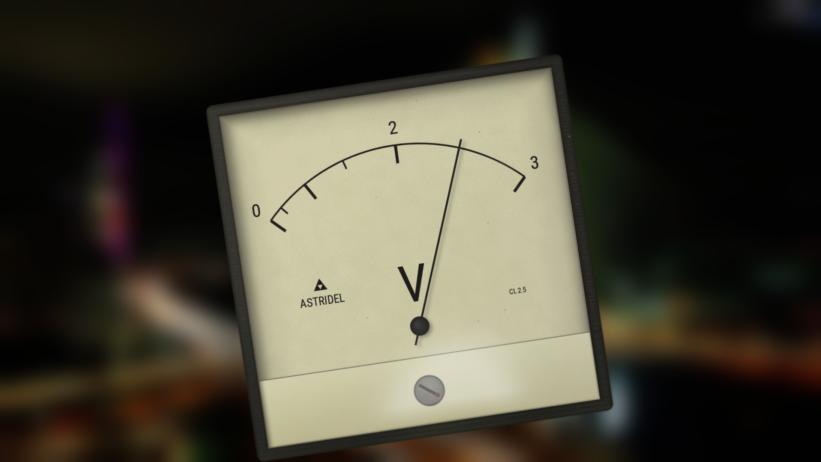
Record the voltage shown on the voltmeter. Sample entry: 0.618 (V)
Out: 2.5 (V)
